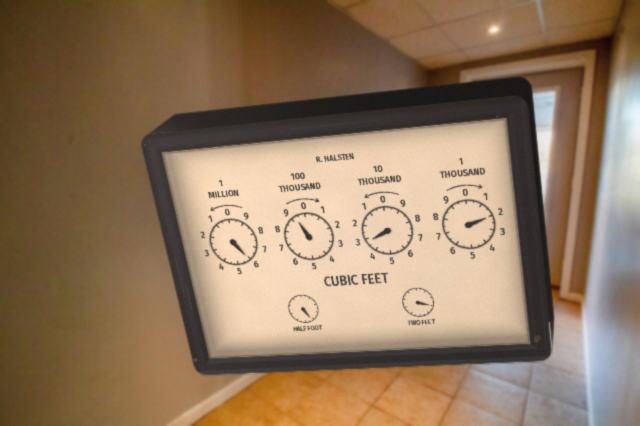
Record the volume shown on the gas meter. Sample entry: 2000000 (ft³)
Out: 593200 (ft³)
